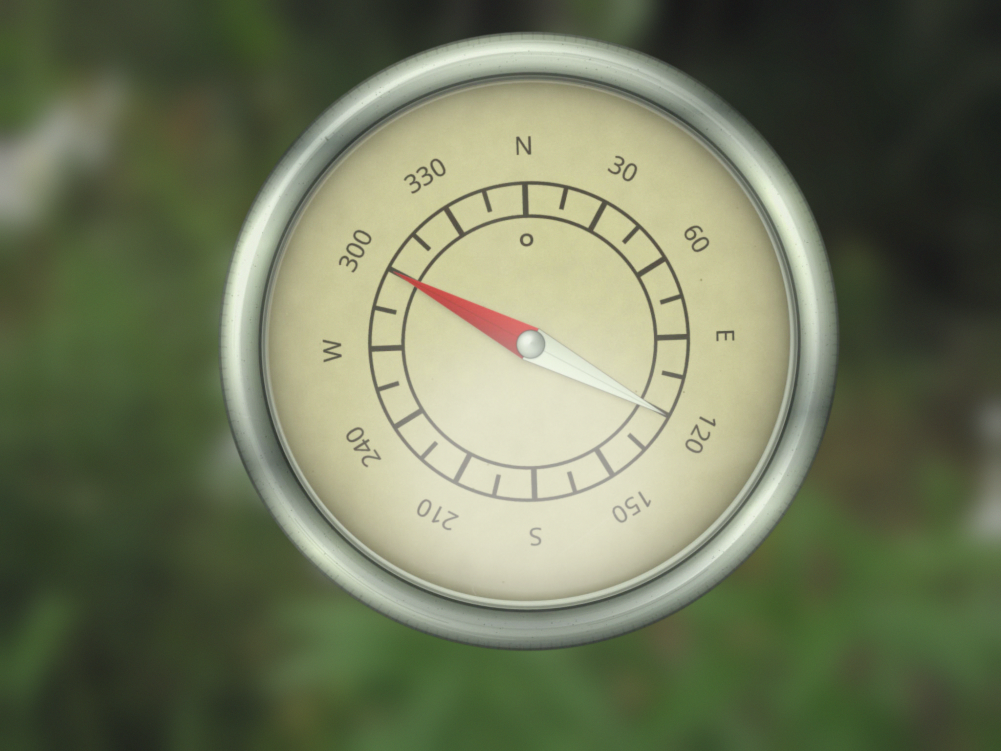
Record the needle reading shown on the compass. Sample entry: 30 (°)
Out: 300 (°)
